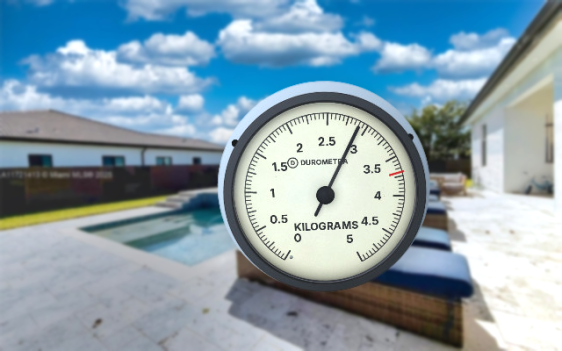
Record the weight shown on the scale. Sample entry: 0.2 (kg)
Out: 2.9 (kg)
